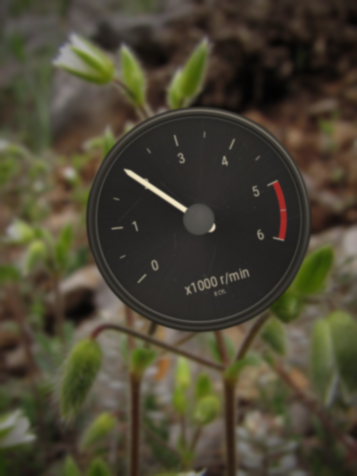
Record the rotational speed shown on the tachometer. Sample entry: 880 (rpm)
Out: 2000 (rpm)
